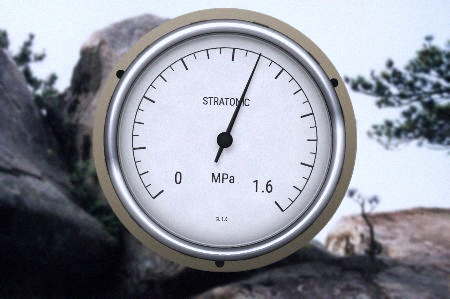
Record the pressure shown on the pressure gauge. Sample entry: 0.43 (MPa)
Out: 0.9 (MPa)
